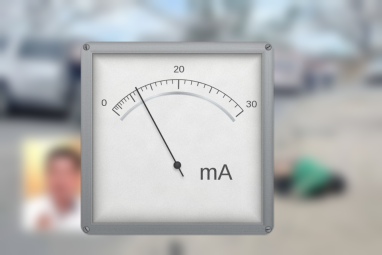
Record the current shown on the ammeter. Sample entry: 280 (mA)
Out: 12 (mA)
